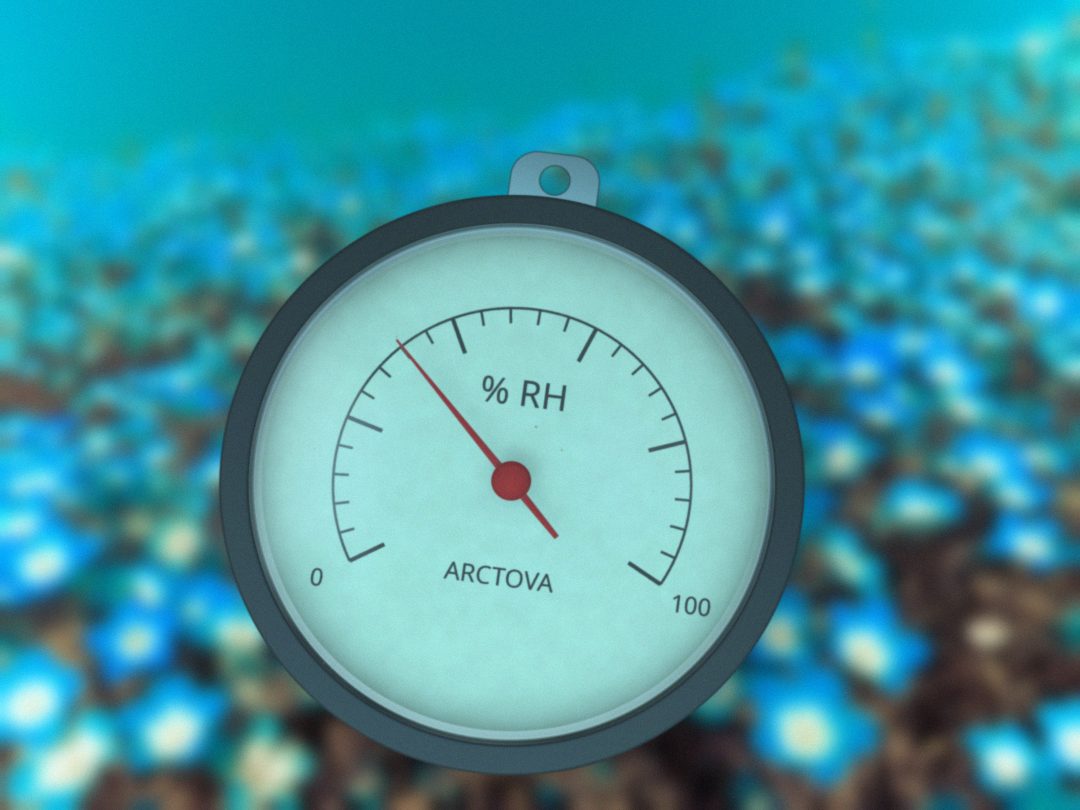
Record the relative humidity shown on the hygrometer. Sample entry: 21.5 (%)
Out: 32 (%)
